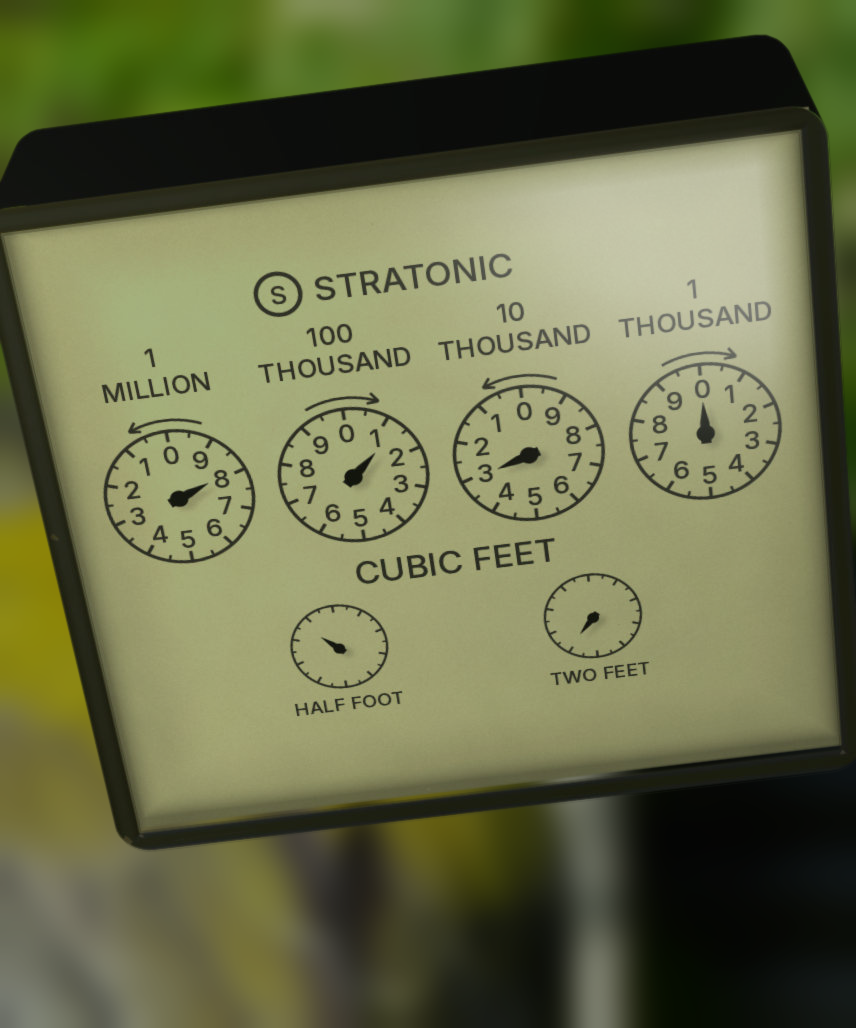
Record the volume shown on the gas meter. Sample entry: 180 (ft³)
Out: 813000 (ft³)
